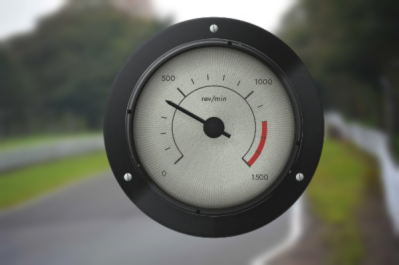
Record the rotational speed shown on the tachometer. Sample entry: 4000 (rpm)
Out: 400 (rpm)
